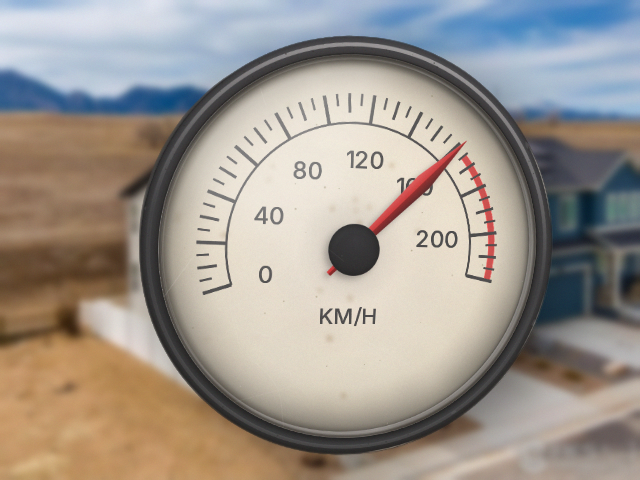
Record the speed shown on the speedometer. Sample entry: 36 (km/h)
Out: 160 (km/h)
